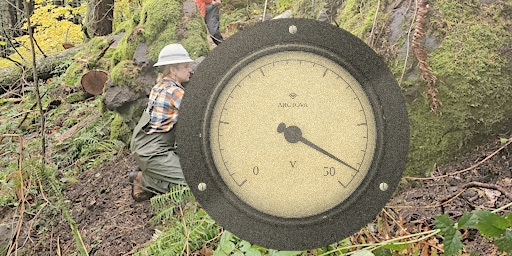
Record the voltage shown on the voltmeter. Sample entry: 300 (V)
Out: 47 (V)
